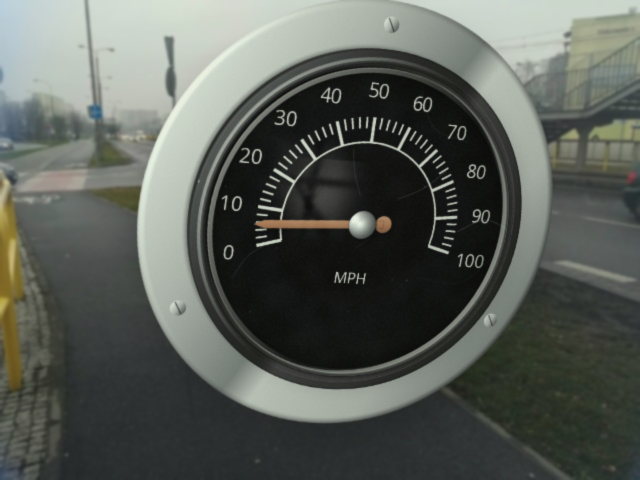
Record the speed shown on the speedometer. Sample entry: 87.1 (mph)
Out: 6 (mph)
